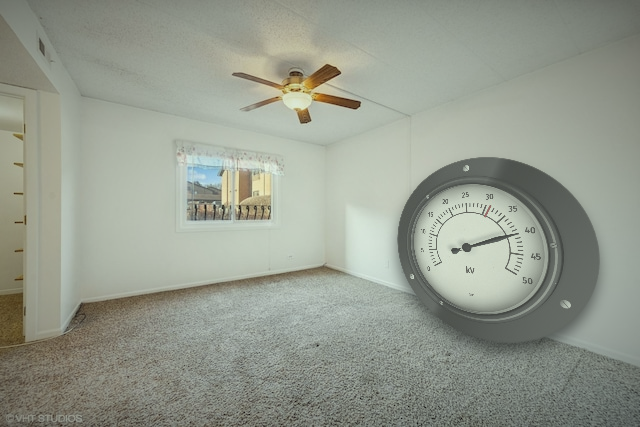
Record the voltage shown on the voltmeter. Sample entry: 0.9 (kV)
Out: 40 (kV)
